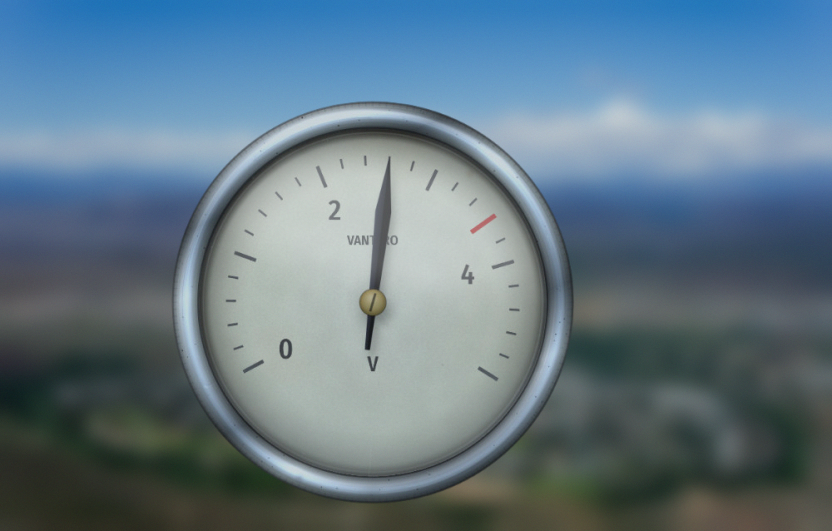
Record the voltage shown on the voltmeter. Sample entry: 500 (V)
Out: 2.6 (V)
